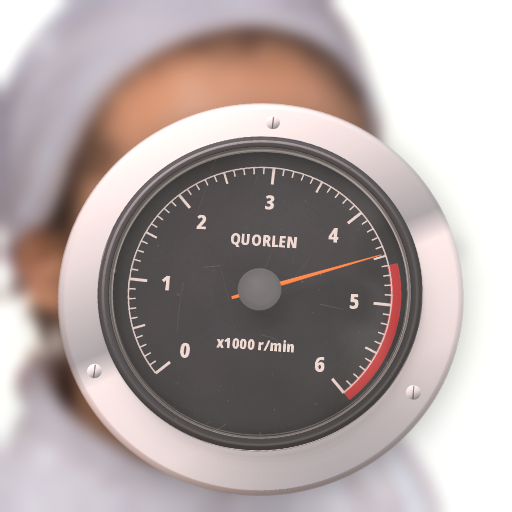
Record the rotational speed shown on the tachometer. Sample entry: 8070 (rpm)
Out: 4500 (rpm)
